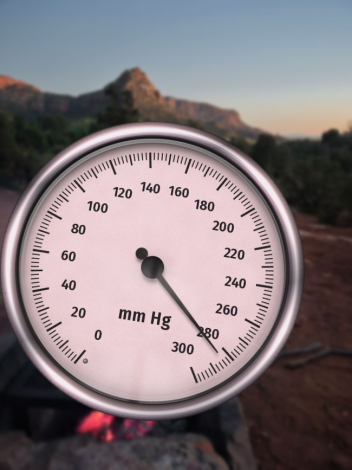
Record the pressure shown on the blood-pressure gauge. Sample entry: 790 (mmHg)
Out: 284 (mmHg)
